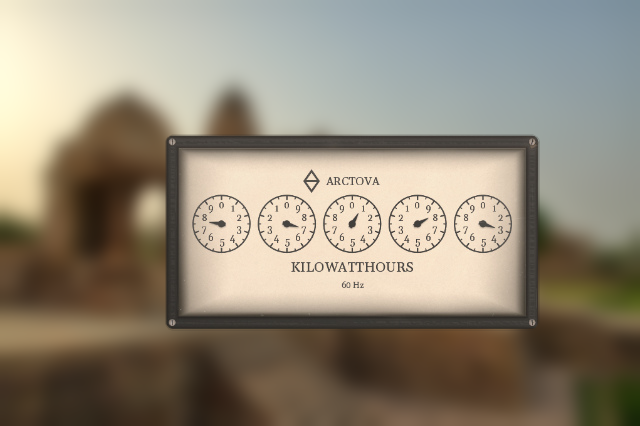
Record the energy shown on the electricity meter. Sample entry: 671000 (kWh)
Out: 77083 (kWh)
